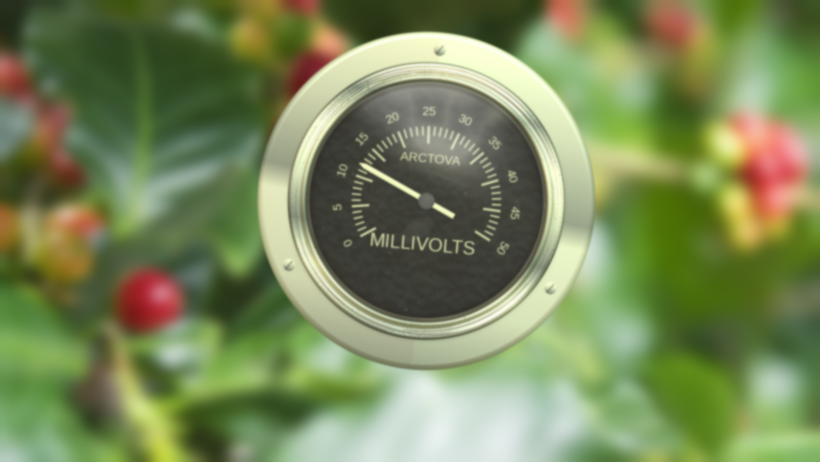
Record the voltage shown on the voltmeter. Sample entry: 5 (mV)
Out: 12 (mV)
